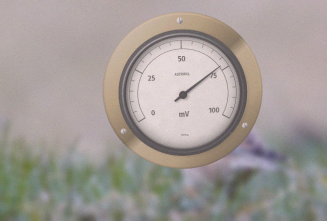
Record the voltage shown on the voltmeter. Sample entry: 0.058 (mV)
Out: 72.5 (mV)
